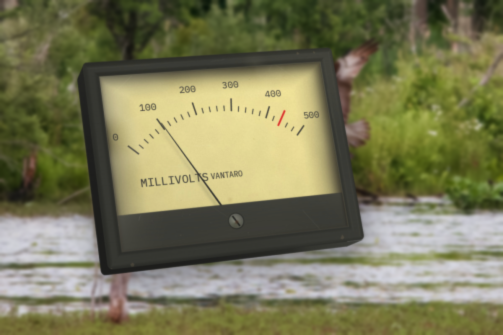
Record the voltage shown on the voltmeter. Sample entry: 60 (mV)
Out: 100 (mV)
